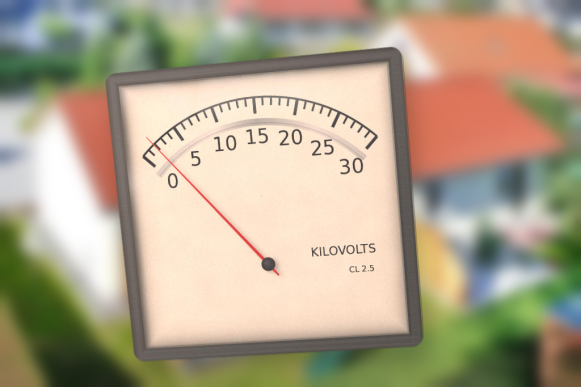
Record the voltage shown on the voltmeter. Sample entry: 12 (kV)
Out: 2 (kV)
